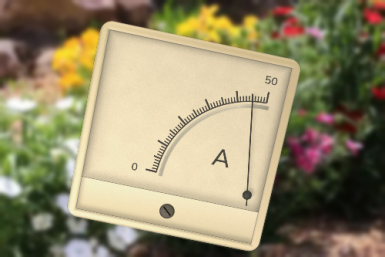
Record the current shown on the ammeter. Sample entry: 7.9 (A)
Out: 45 (A)
